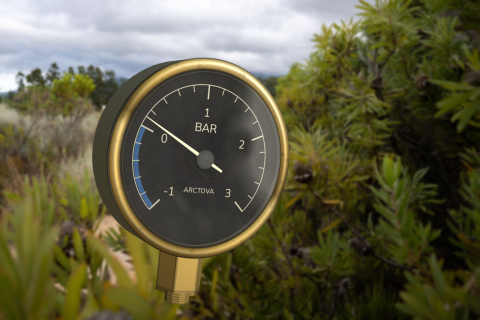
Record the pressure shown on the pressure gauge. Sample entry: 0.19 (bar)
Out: 0.1 (bar)
